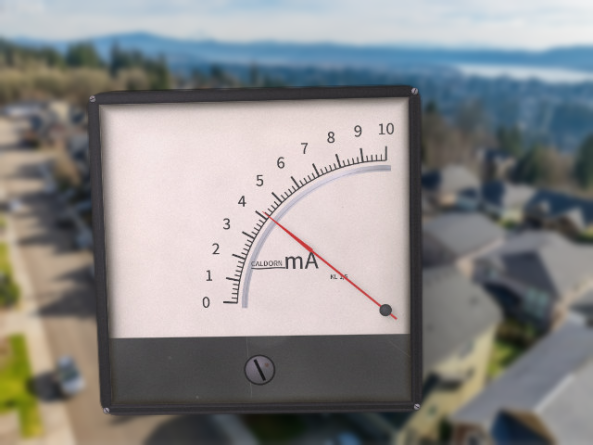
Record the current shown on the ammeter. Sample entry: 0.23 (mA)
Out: 4.2 (mA)
